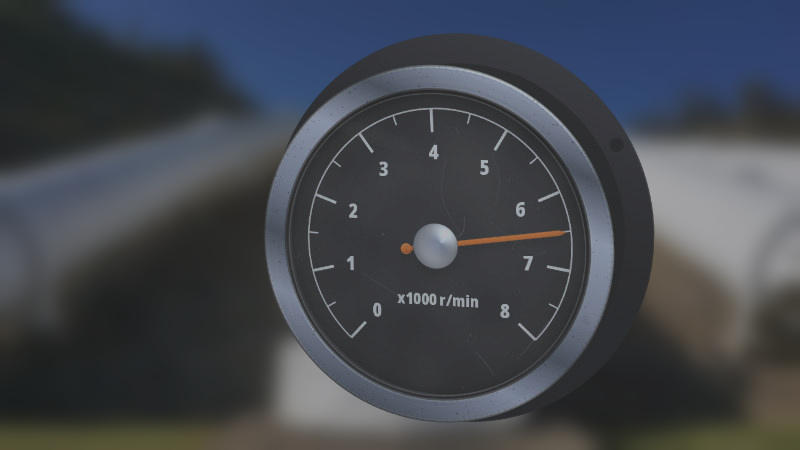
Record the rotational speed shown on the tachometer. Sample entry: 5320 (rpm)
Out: 6500 (rpm)
